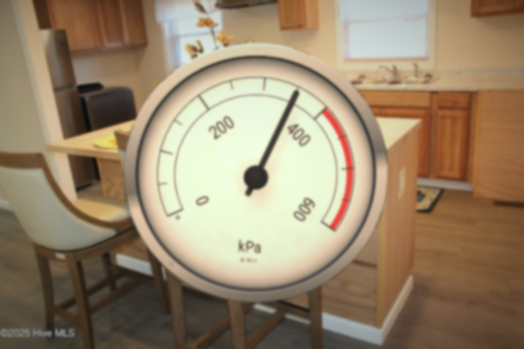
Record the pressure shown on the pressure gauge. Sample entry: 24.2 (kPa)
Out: 350 (kPa)
